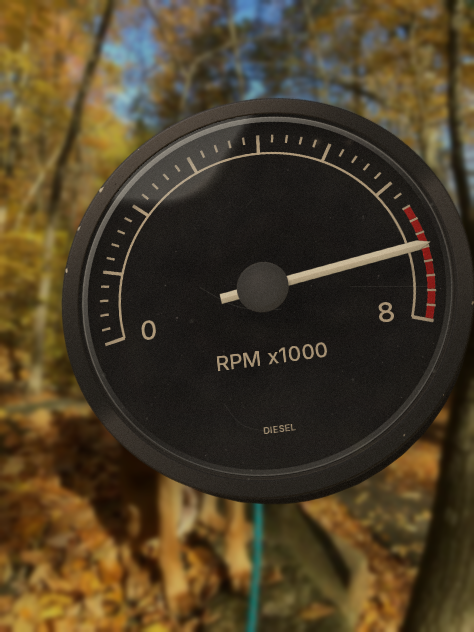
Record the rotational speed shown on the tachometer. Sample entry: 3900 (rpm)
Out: 7000 (rpm)
